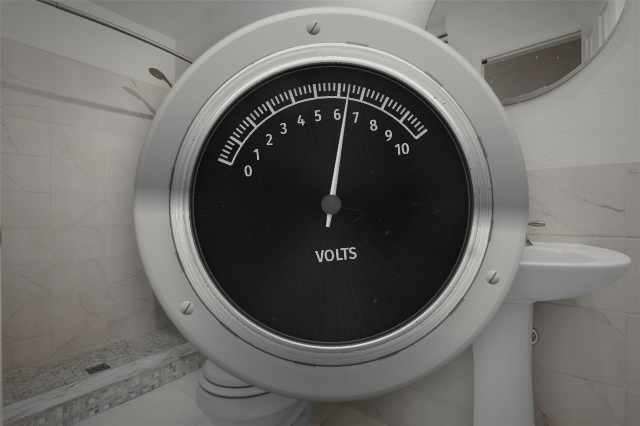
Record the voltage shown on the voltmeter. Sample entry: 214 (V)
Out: 6.4 (V)
